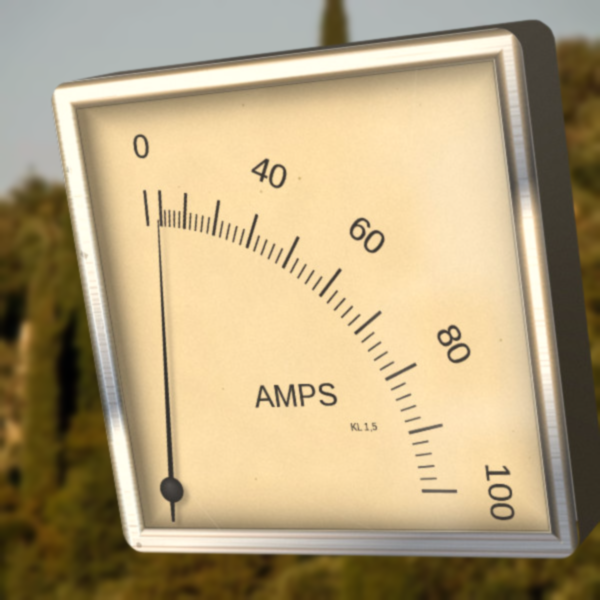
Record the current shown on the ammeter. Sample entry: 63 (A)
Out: 10 (A)
